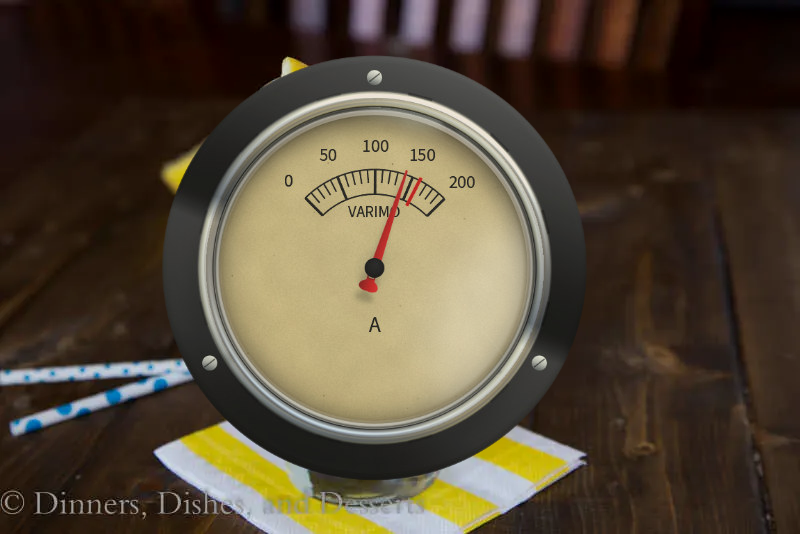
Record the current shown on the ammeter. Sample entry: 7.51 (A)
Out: 140 (A)
